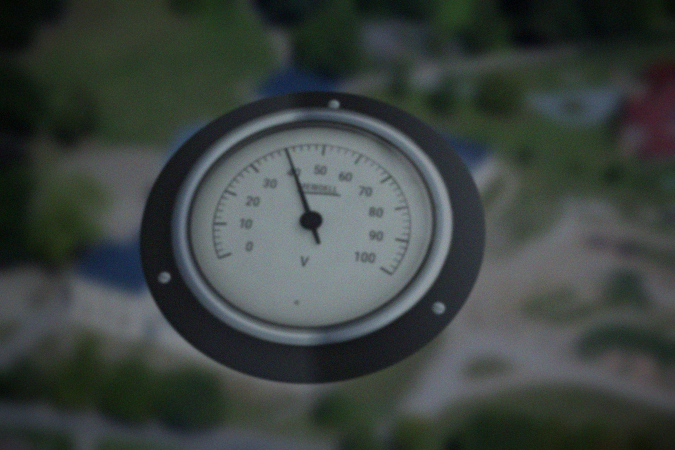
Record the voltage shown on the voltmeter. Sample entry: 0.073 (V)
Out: 40 (V)
